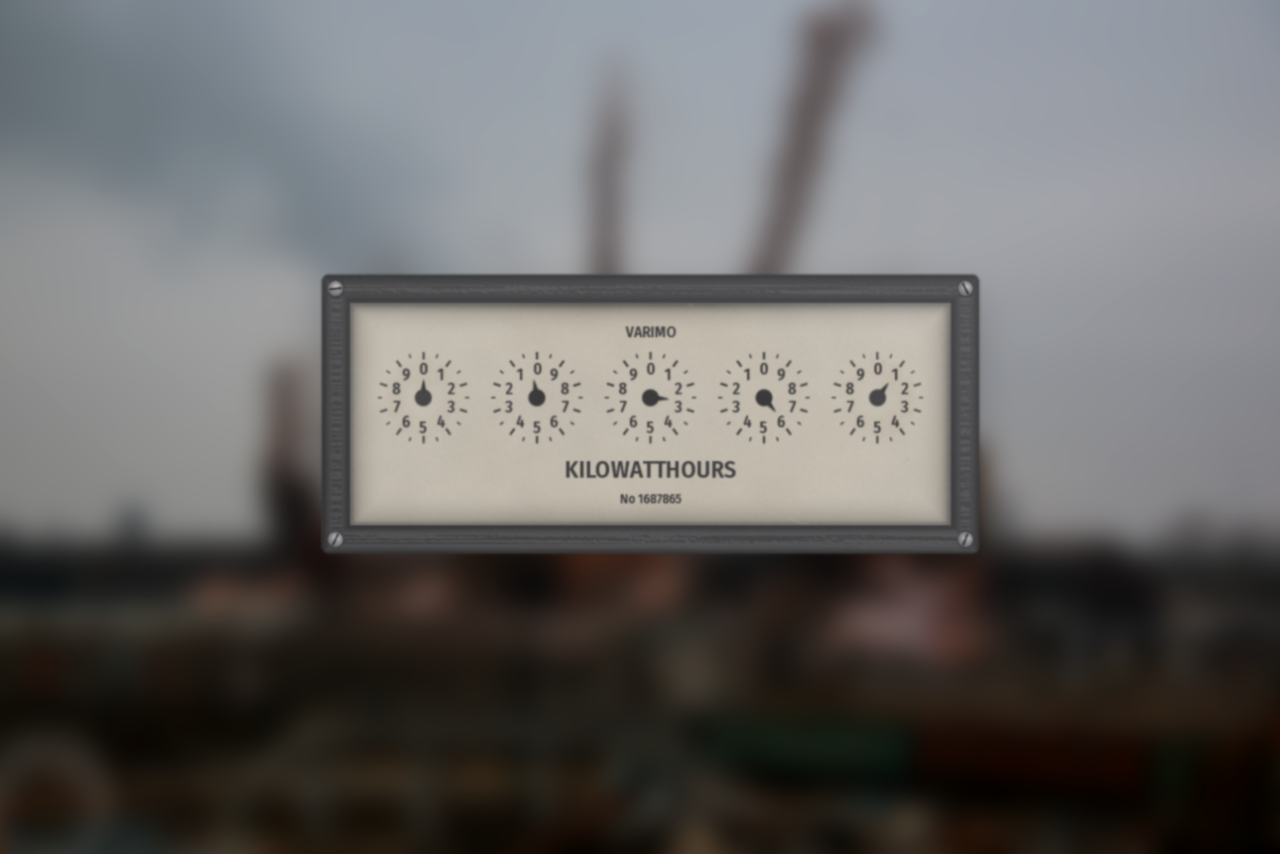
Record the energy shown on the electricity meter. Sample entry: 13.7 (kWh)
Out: 261 (kWh)
